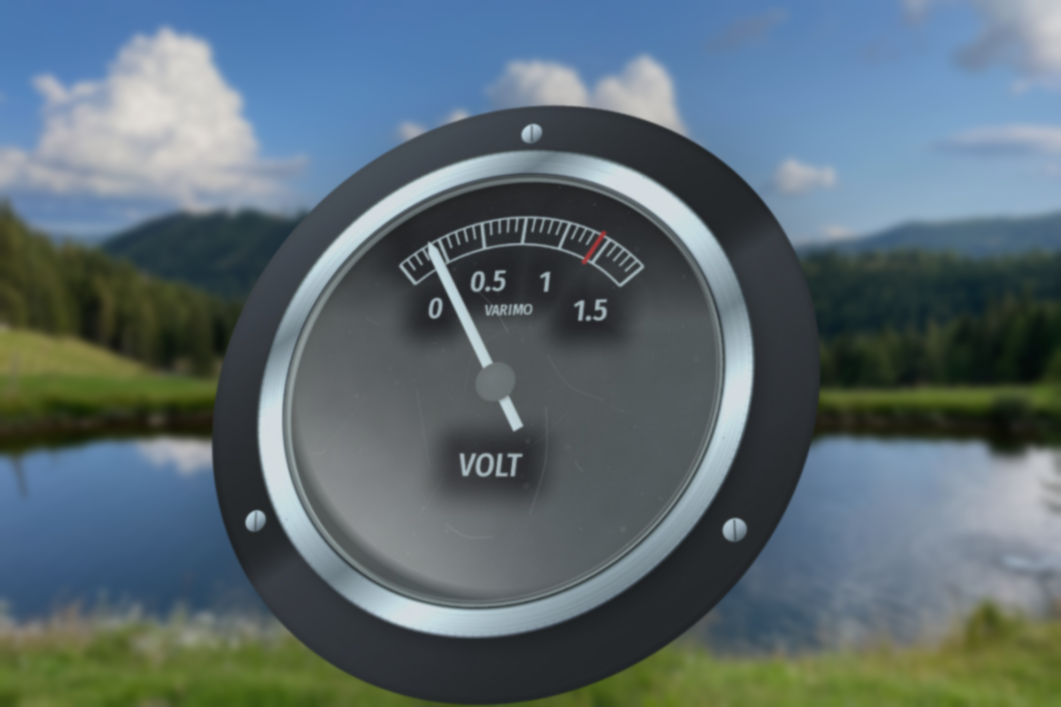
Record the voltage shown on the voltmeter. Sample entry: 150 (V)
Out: 0.2 (V)
